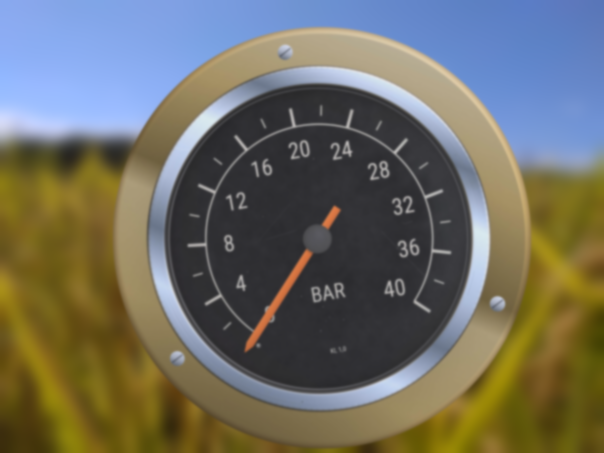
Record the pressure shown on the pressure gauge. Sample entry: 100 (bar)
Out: 0 (bar)
